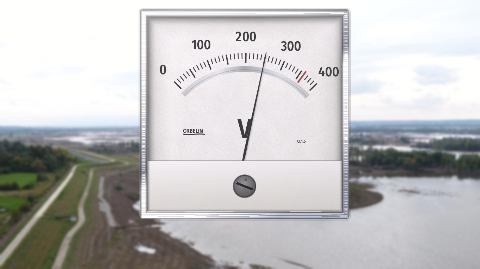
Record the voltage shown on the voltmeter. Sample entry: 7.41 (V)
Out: 250 (V)
